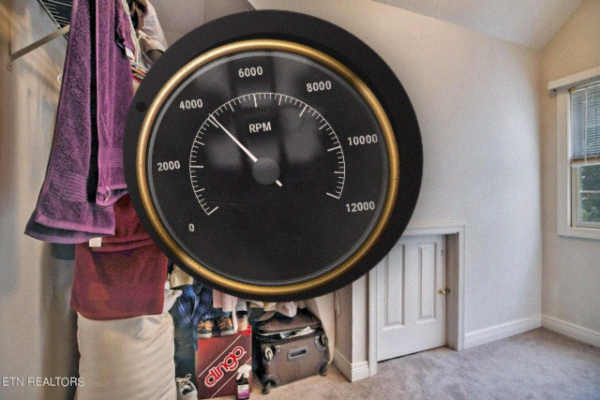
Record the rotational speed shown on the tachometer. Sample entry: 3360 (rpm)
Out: 4200 (rpm)
